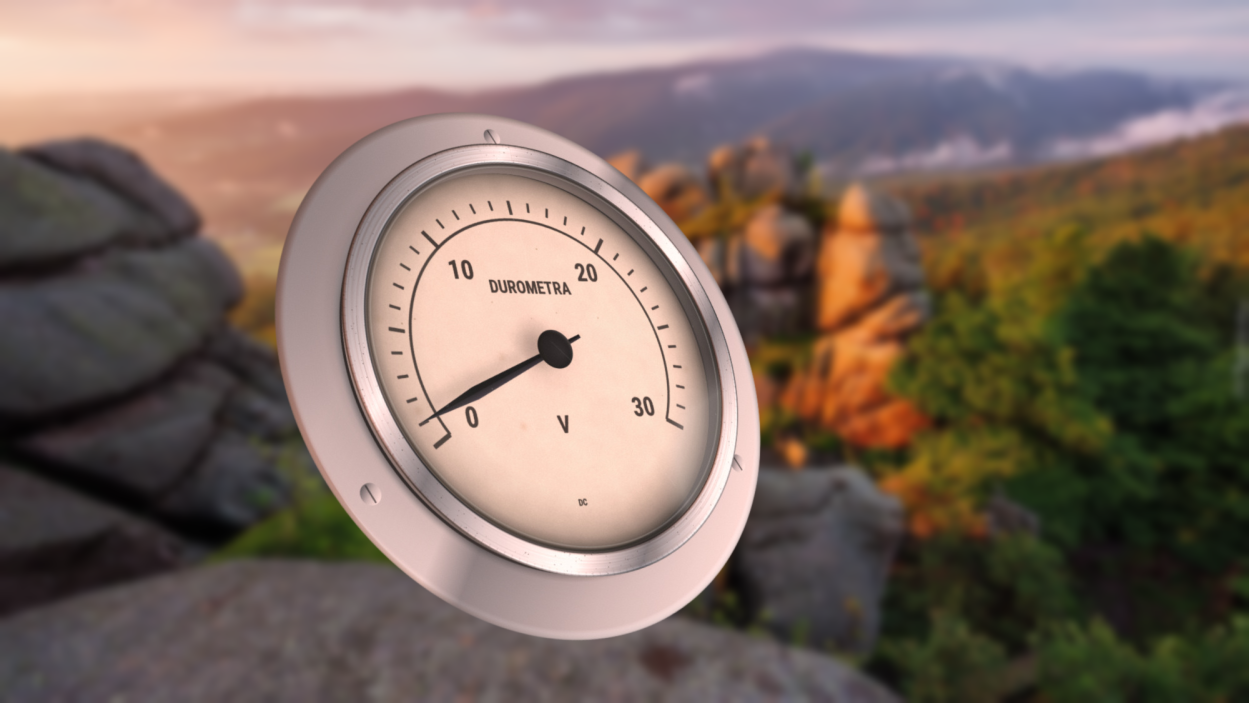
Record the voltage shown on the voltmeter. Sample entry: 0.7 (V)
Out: 1 (V)
